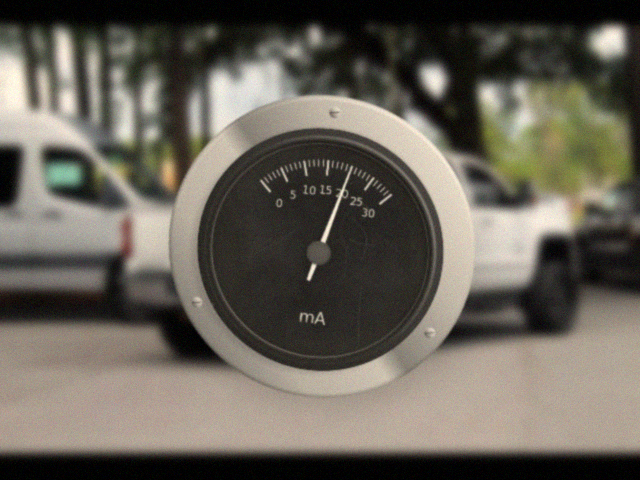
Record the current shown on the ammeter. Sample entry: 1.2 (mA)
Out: 20 (mA)
